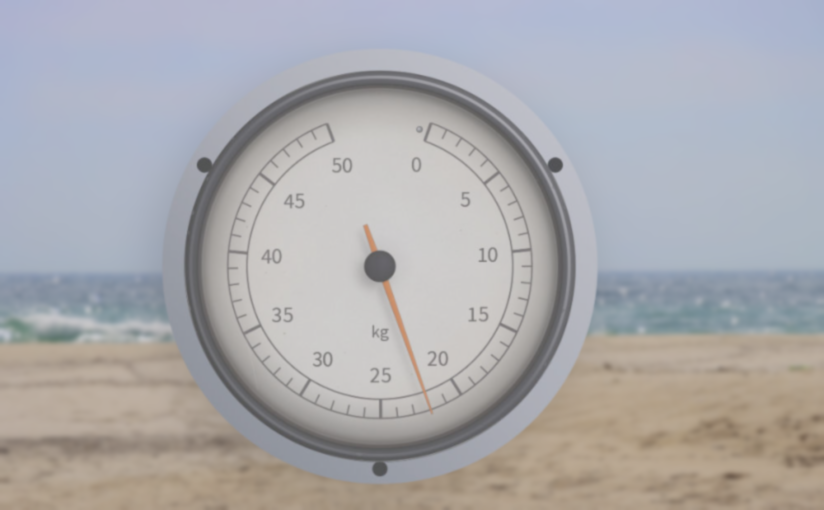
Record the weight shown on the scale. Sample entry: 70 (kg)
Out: 22 (kg)
